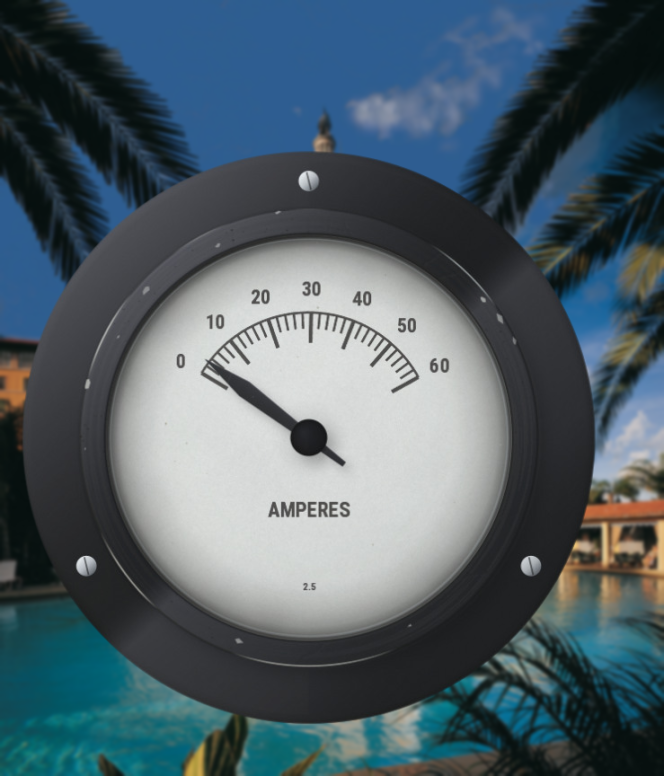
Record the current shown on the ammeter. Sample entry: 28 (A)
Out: 3 (A)
